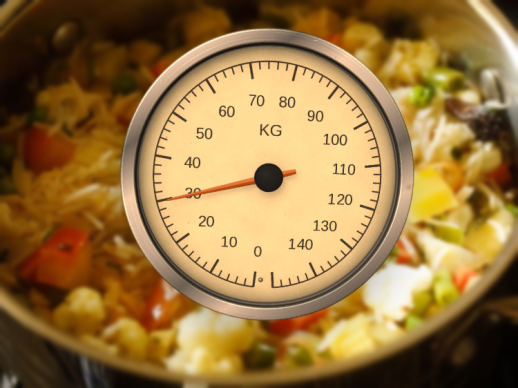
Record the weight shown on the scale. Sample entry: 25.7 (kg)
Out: 30 (kg)
